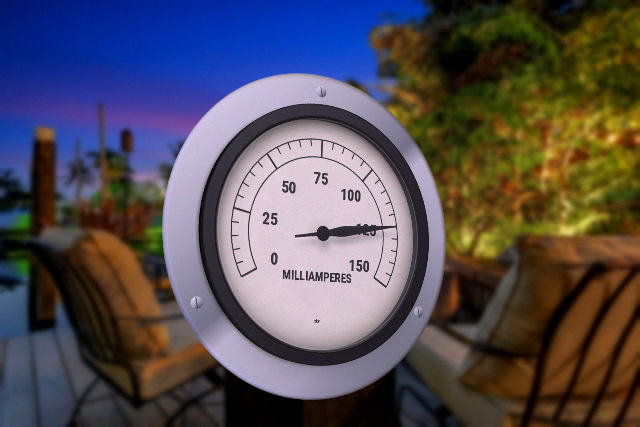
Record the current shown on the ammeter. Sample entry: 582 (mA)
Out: 125 (mA)
